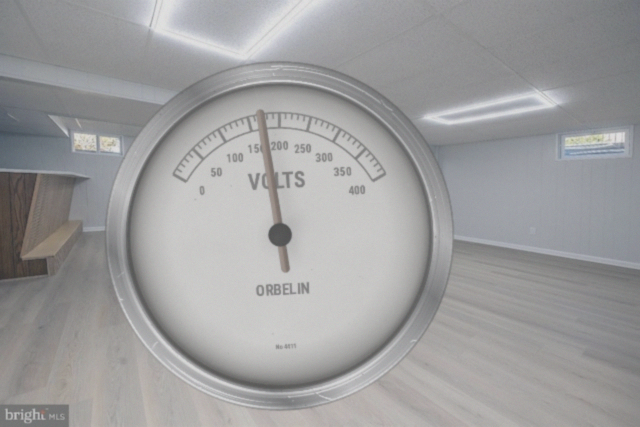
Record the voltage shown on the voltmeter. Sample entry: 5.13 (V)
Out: 170 (V)
